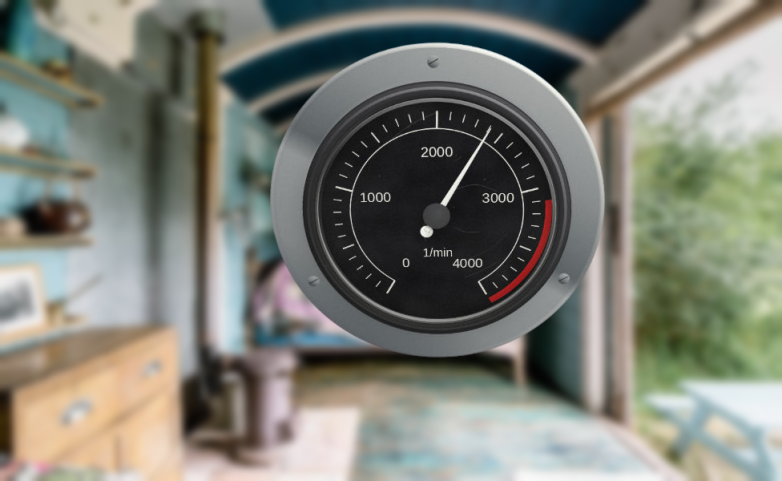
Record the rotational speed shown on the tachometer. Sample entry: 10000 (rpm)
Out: 2400 (rpm)
